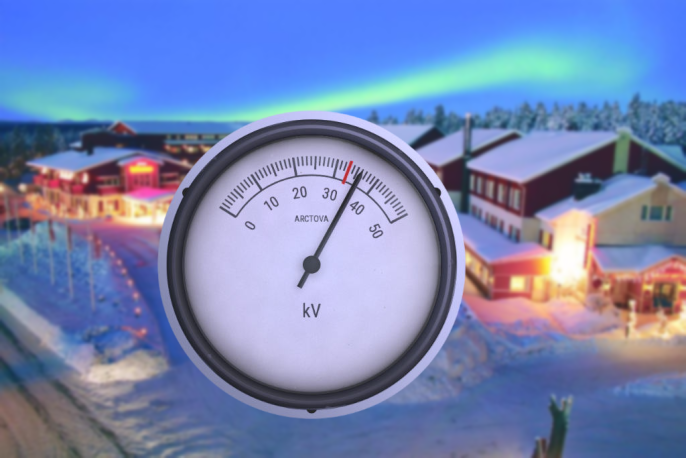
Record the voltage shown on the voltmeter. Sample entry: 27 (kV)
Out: 36 (kV)
